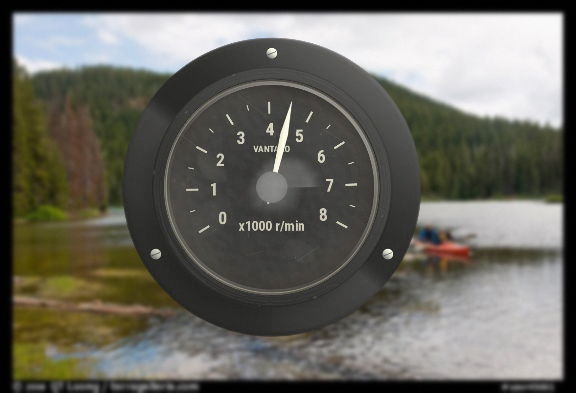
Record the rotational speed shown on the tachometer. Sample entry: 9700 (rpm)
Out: 4500 (rpm)
